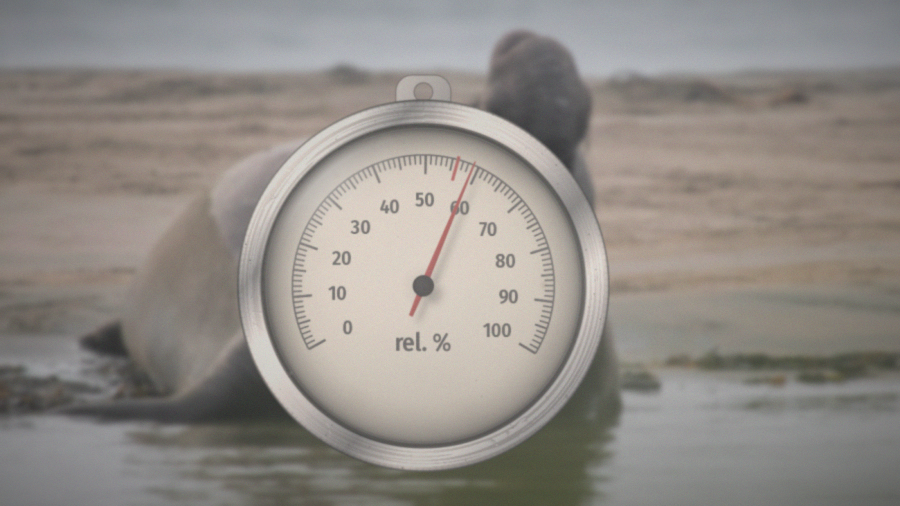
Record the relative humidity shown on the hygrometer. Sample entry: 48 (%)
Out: 59 (%)
